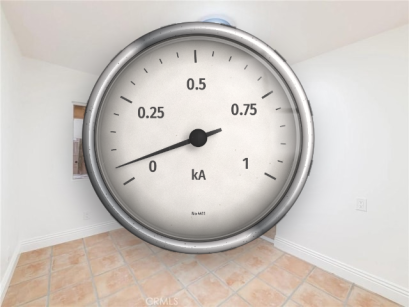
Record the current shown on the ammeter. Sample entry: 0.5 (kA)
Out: 0.05 (kA)
